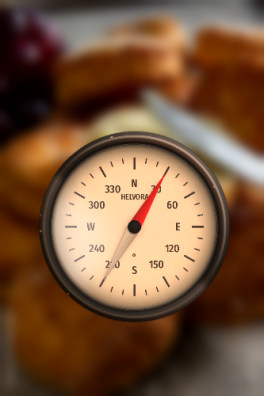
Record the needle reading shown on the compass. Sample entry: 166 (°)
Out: 30 (°)
